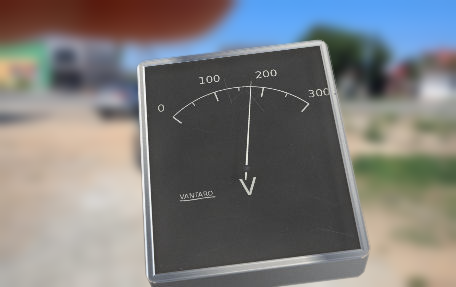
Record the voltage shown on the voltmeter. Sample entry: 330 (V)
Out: 175 (V)
